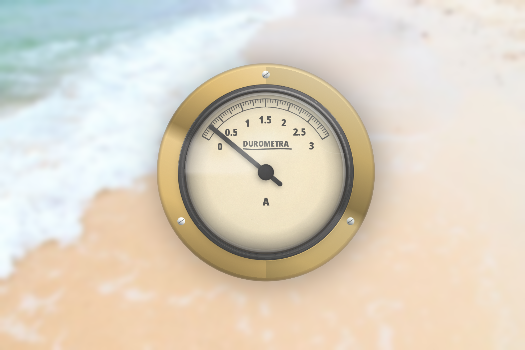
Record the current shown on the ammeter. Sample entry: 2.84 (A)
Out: 0.25 (A)
